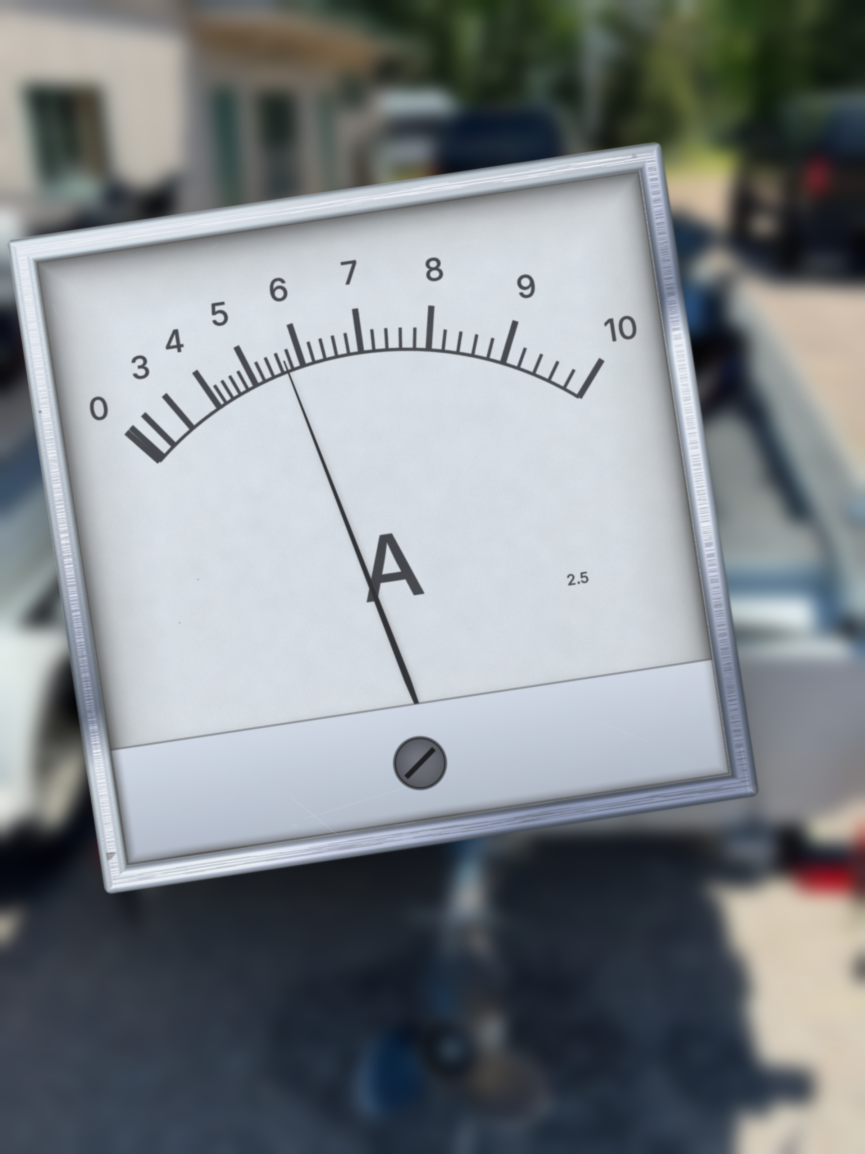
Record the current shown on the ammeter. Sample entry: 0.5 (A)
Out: 5.7 (A)
